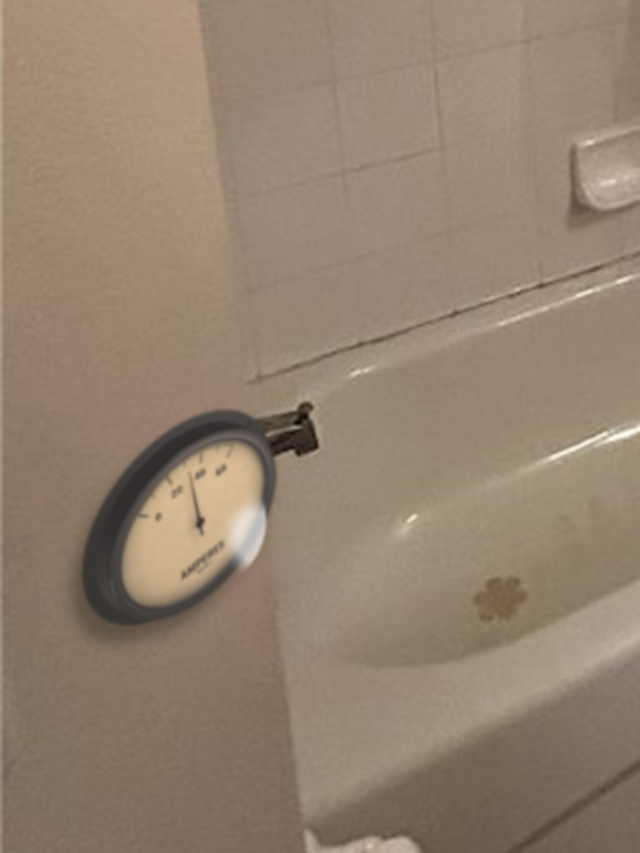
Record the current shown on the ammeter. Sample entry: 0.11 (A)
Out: 30 (A)
